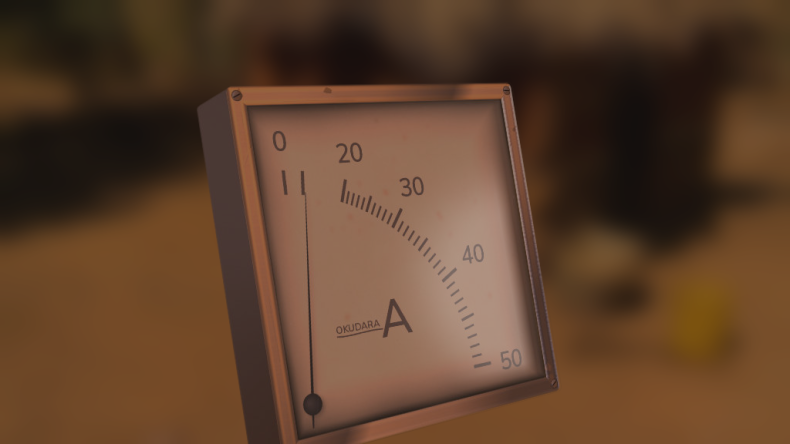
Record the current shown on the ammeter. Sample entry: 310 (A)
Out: 10 (A)
